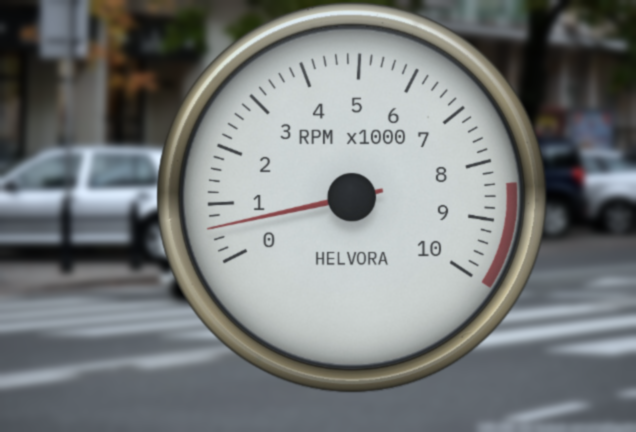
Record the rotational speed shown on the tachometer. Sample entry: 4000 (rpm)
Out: 600 (rpm)
